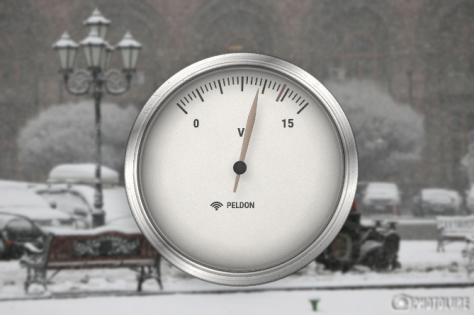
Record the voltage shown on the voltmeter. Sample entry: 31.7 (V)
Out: 9.5 (V)
